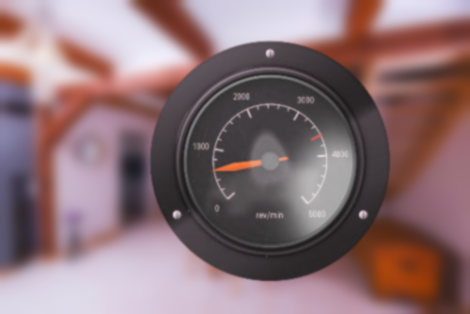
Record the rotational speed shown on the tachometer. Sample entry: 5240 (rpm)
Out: 600 (rpm)
